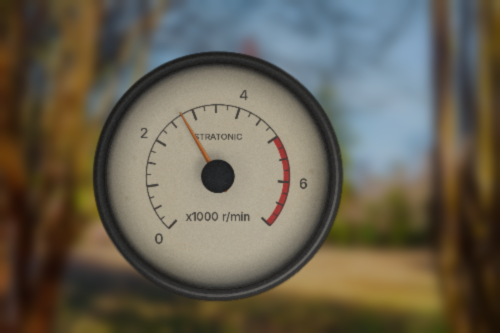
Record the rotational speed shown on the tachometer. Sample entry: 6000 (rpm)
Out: 2750 (rpm)
